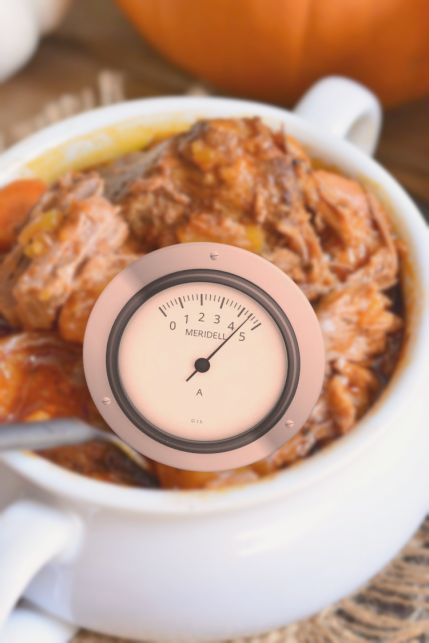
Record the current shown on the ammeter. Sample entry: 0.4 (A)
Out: 4.4 (A)
